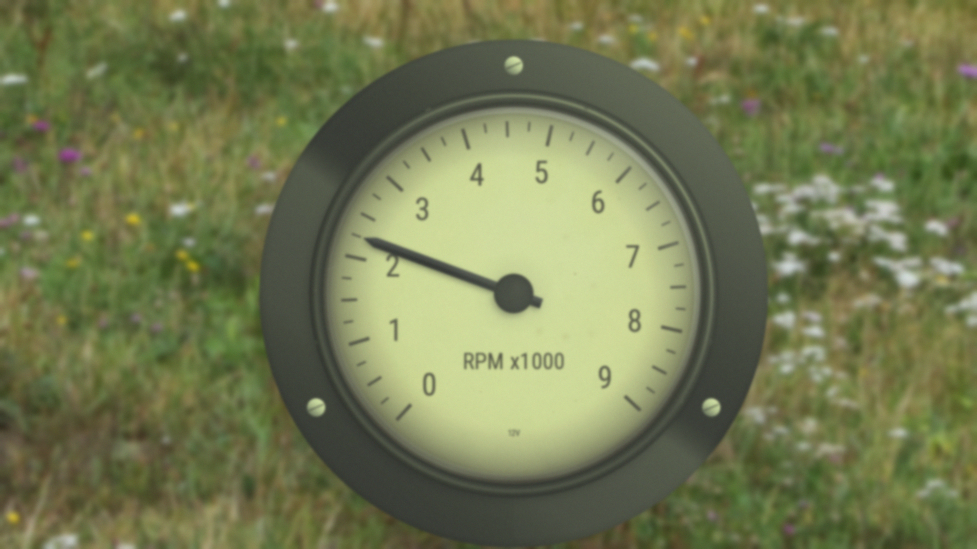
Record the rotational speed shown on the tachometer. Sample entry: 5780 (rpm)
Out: 2250 (rpm)
